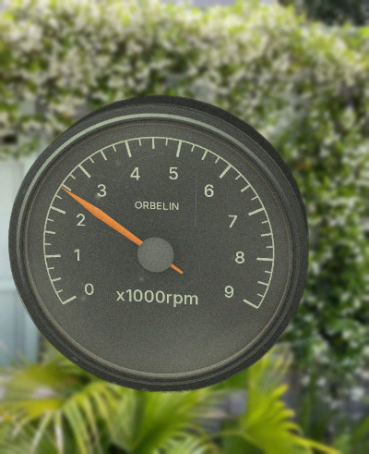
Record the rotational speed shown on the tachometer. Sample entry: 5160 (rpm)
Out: 2500 (rpm)
